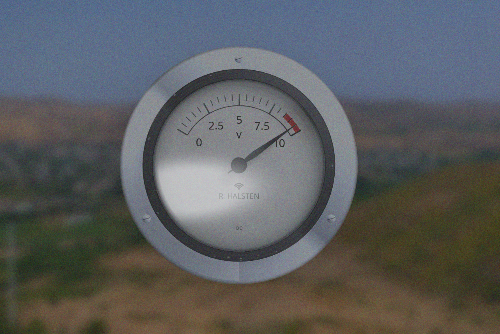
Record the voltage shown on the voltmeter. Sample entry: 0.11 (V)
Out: 9.5 (V)
